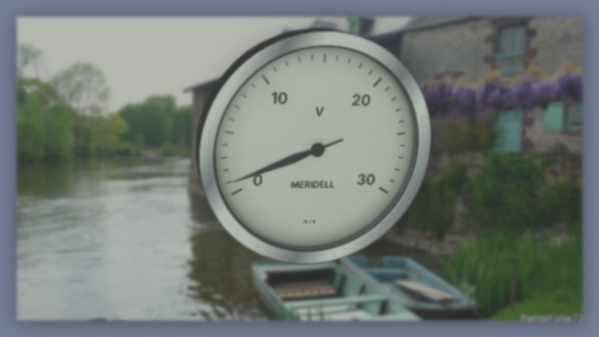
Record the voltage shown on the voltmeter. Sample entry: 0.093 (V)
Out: 1 (V)
